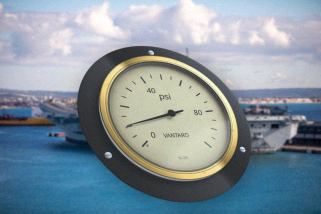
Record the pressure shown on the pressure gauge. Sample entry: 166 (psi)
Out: 10 (psi)
